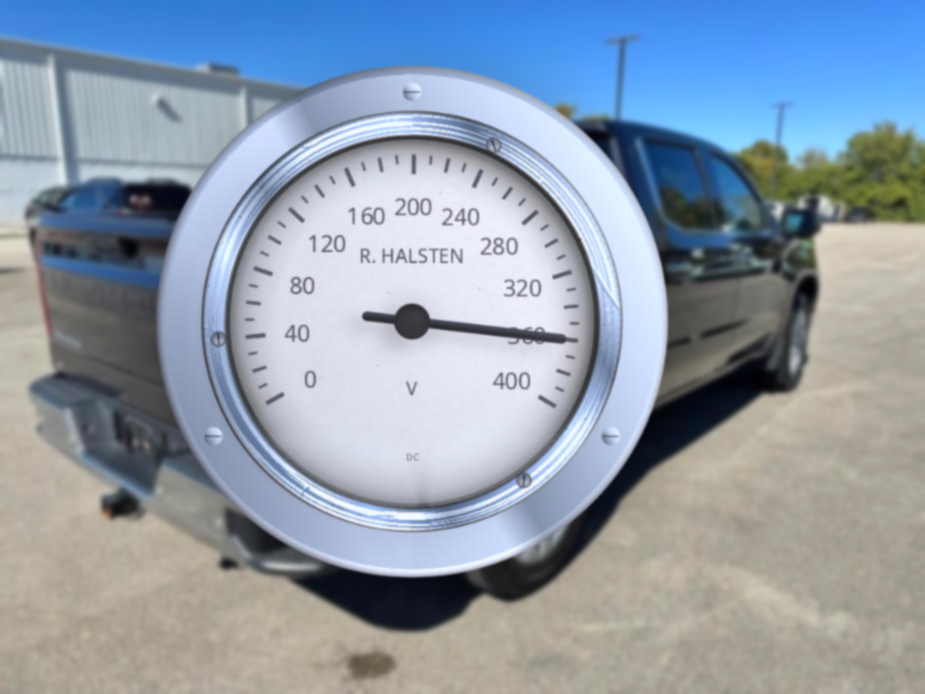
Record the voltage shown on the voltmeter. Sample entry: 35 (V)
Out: 360 (V)
